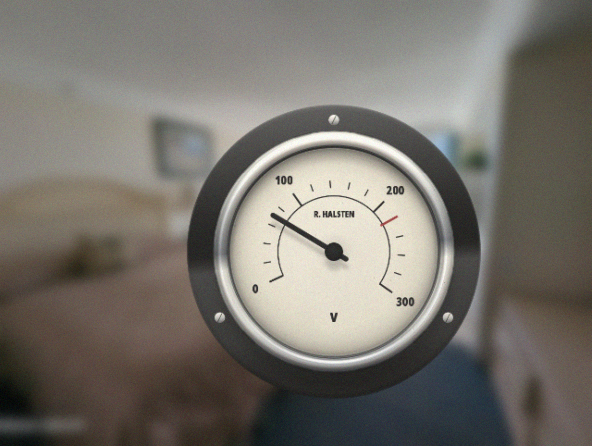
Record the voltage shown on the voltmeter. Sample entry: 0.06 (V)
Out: 70 (V)
